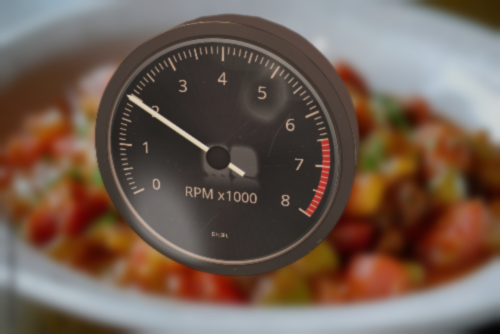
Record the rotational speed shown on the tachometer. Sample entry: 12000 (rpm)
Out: 2000 (rpm)
